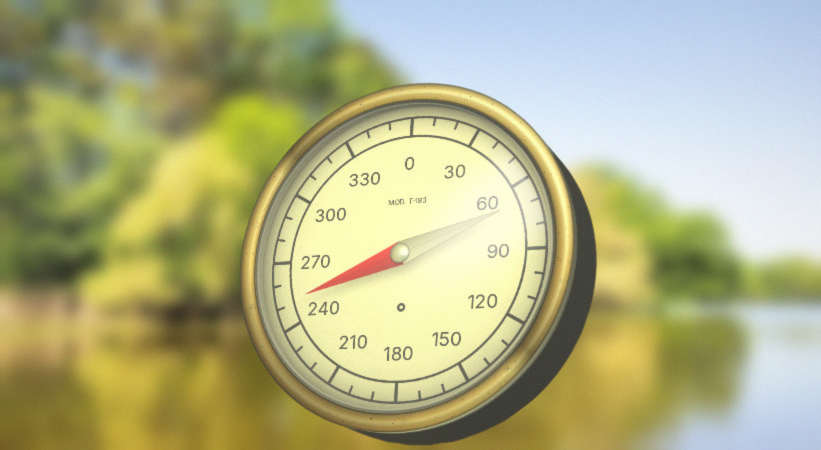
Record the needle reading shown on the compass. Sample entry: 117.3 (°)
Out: 250 (°)
